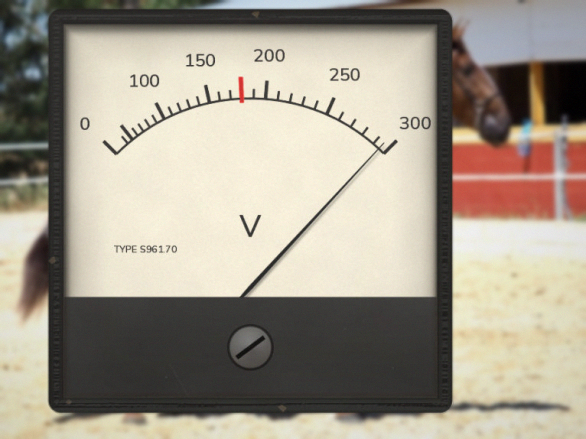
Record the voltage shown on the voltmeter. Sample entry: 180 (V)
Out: 295 (V)
